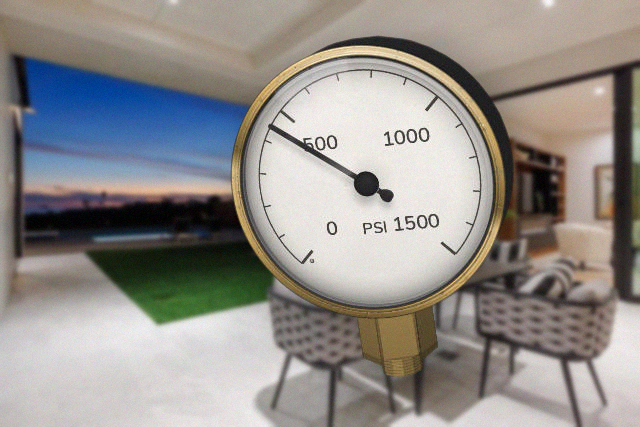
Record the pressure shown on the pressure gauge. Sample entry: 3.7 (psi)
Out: 450 (psi)
